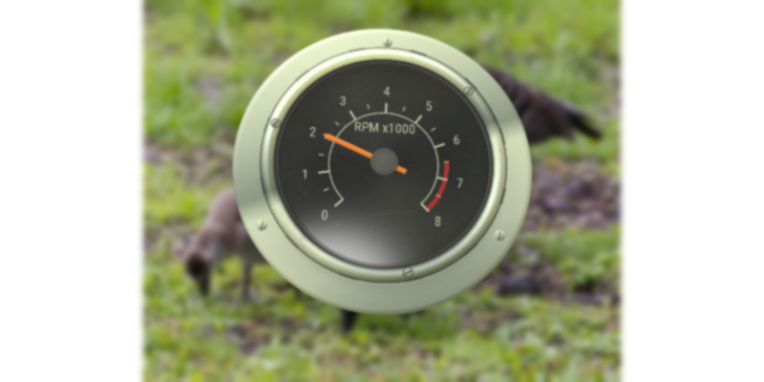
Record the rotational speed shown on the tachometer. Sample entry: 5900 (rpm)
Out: 2000 (rpm)
